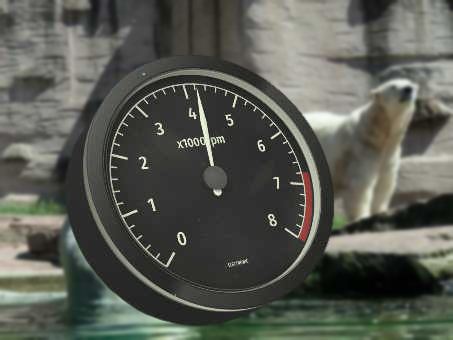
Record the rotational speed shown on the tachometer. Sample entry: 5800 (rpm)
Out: 4200 (rpm)
